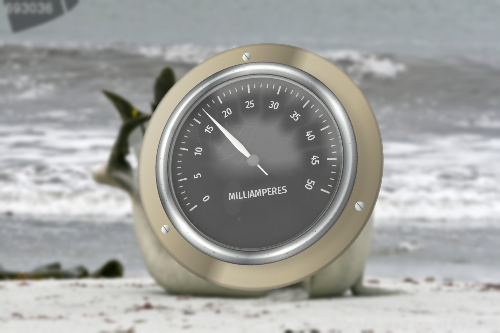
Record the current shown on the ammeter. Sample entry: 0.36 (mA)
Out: 17 (mA)
